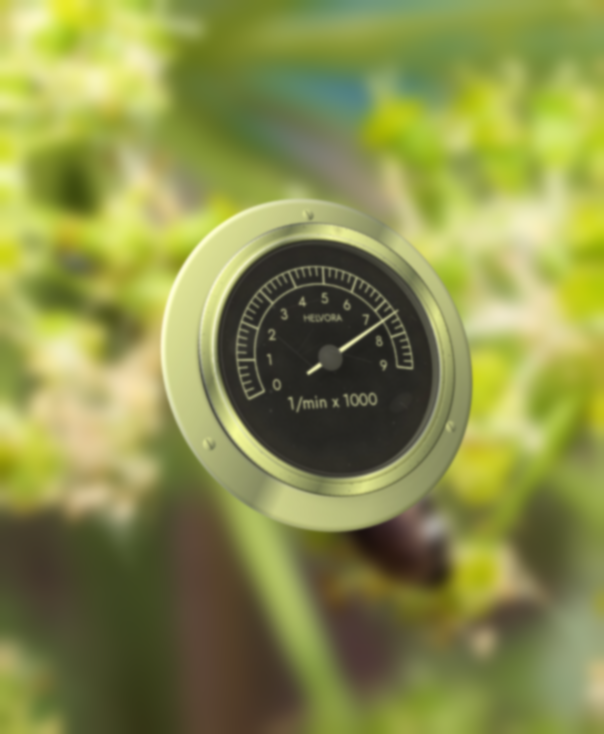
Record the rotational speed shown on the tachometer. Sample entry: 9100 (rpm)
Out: 7400 (rpm)
